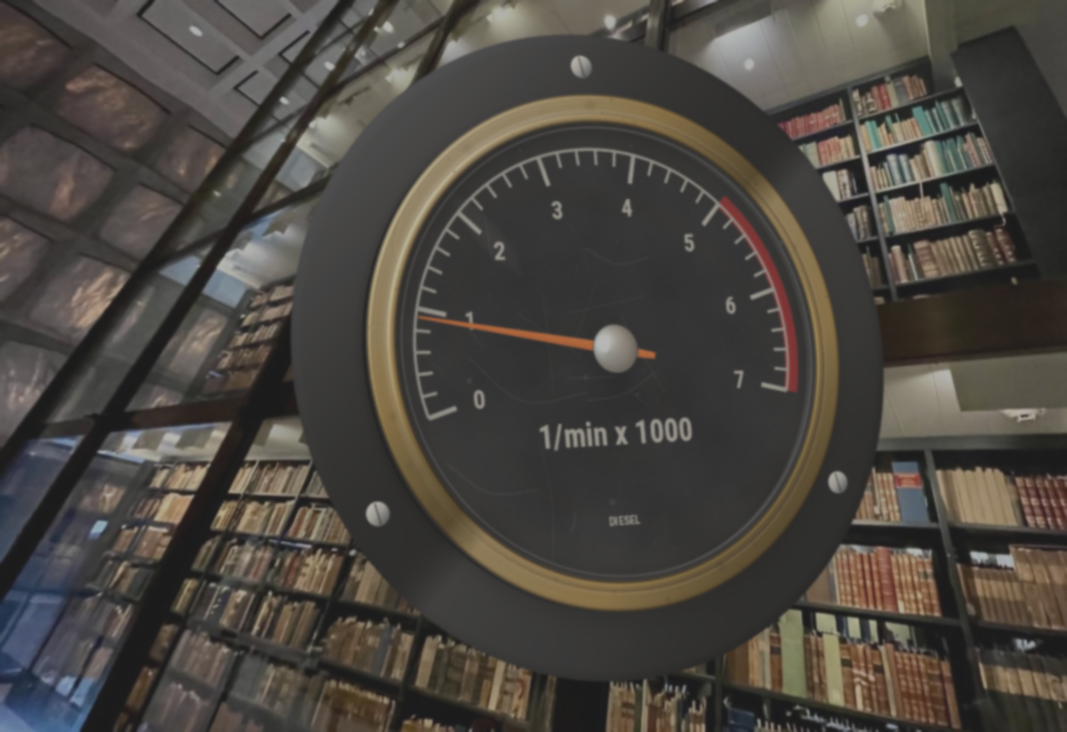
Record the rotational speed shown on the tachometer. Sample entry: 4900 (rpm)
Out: 900 (rpm)
